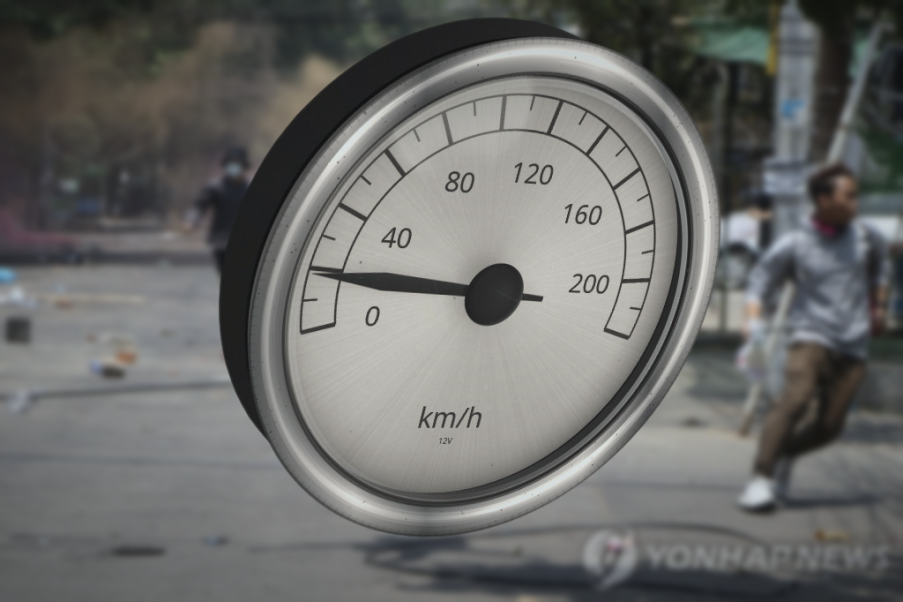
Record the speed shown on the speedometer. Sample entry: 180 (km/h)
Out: 20 (km/h)
